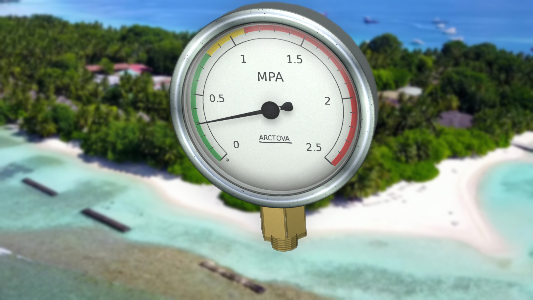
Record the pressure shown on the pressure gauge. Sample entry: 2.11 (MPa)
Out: 0.3 (MPa)
